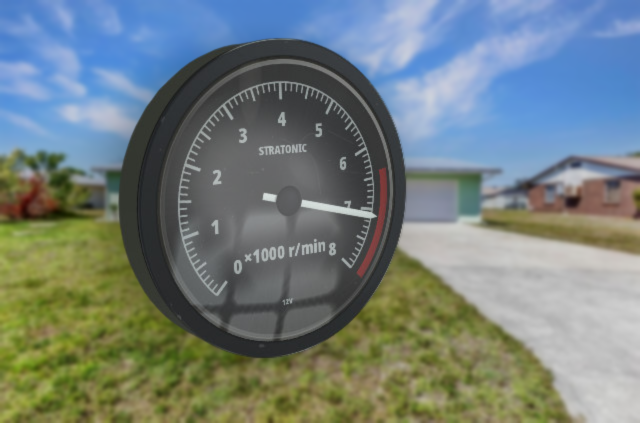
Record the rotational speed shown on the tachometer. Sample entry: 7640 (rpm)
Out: 7100 (rpm)
